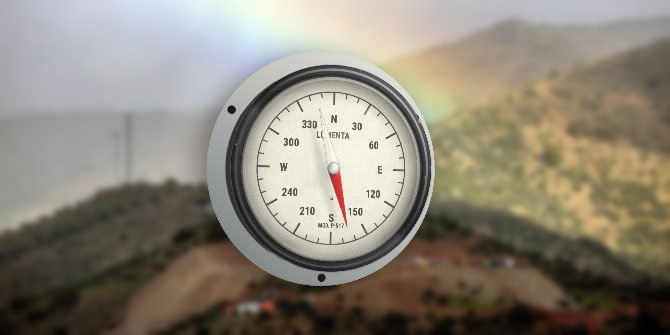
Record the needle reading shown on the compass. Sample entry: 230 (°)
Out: 165 (°)
